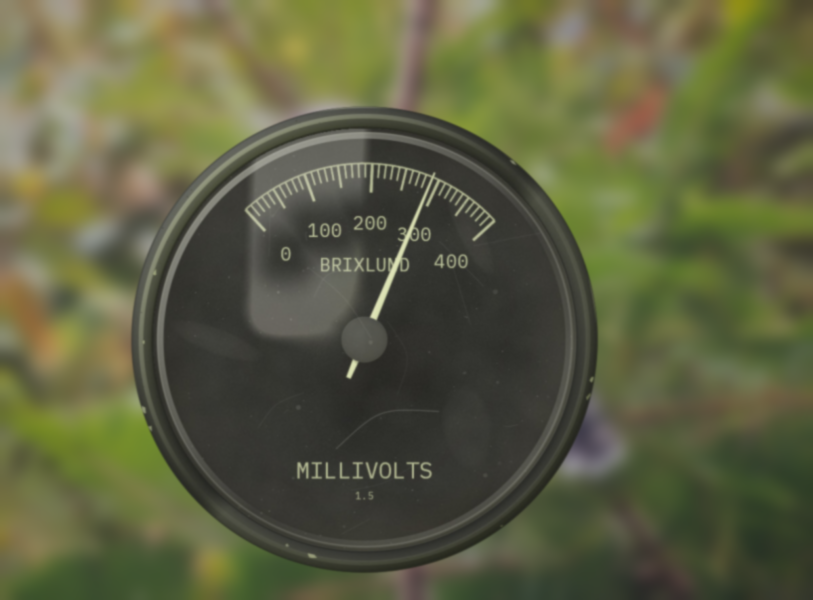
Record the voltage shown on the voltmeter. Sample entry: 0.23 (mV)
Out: 290 (mV)
